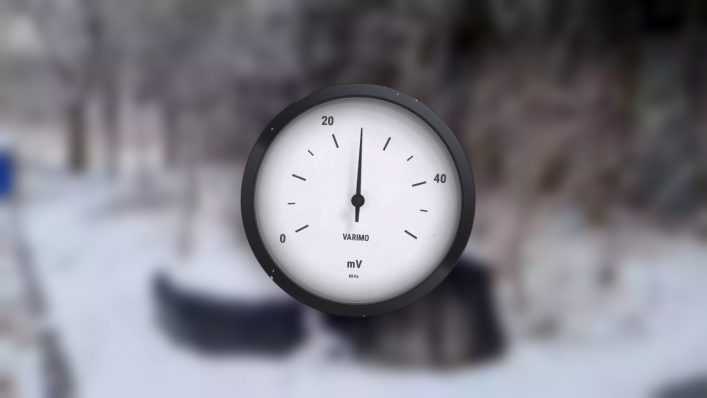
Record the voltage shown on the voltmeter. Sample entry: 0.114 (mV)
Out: 25 (mV)
